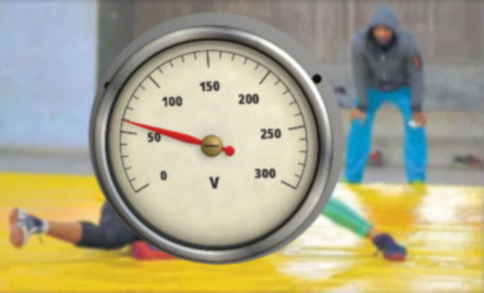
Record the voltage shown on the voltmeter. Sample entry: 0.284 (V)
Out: 60 (V)
